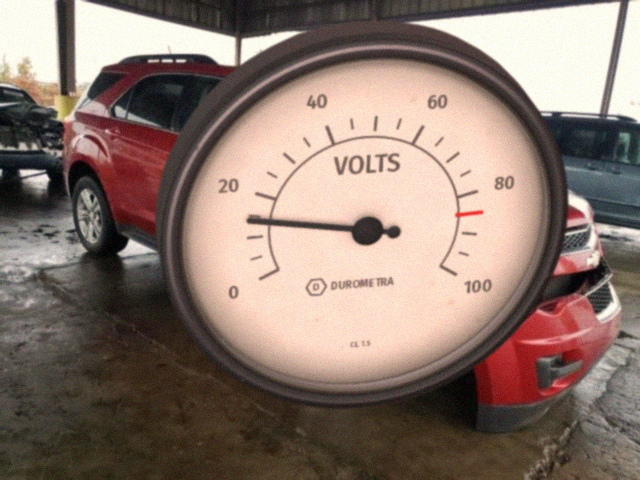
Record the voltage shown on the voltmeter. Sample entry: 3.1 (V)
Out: 15 (V)
